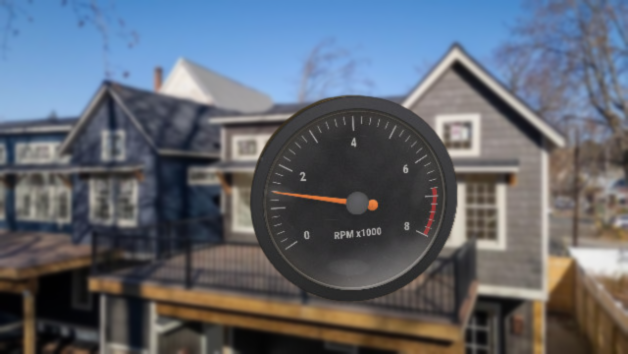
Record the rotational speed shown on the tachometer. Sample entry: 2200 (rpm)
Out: 1400 (rpm)
